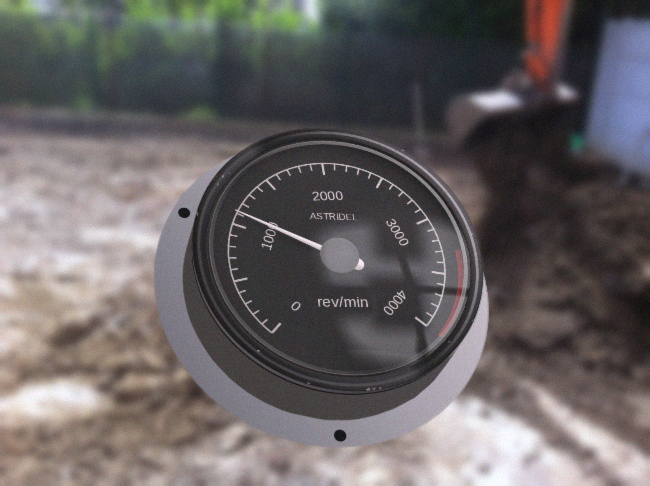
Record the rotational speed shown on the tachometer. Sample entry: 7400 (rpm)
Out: 1100 (rpm)
